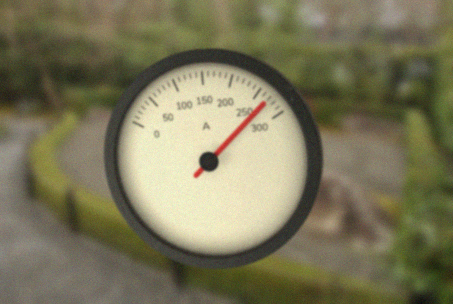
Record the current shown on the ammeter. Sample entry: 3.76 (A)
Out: 270 (A)
